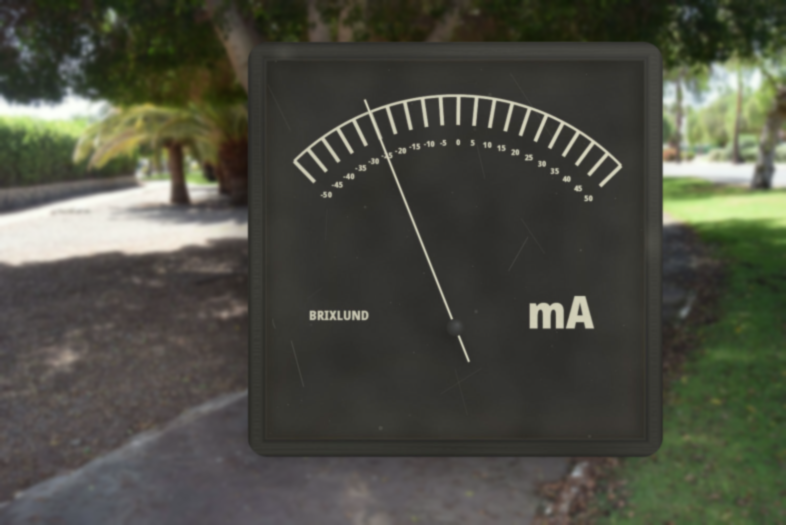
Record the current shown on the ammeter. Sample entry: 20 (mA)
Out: -25 (mA)
